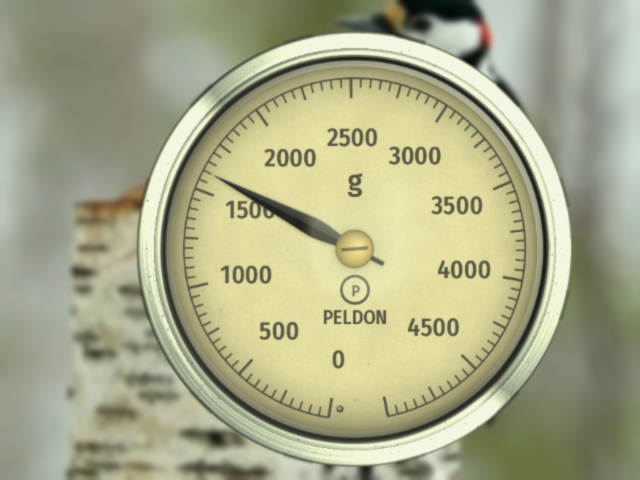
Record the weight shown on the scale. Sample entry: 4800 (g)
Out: 1600 (g)
